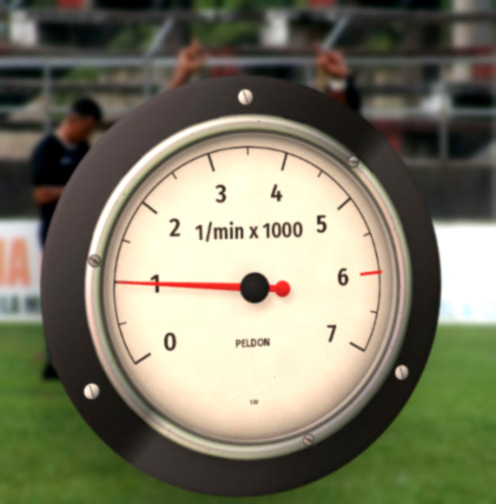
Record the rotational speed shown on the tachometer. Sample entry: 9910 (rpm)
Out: 1000 (rpm)
